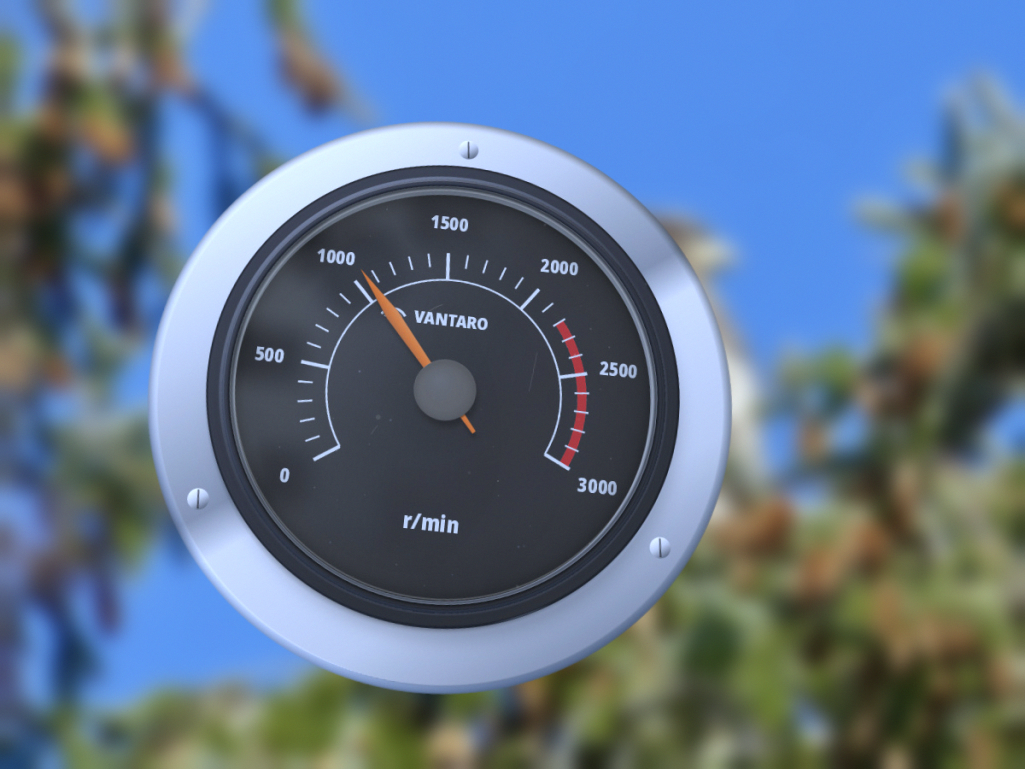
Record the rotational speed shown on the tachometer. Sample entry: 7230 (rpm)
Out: 1050 (rpm)
